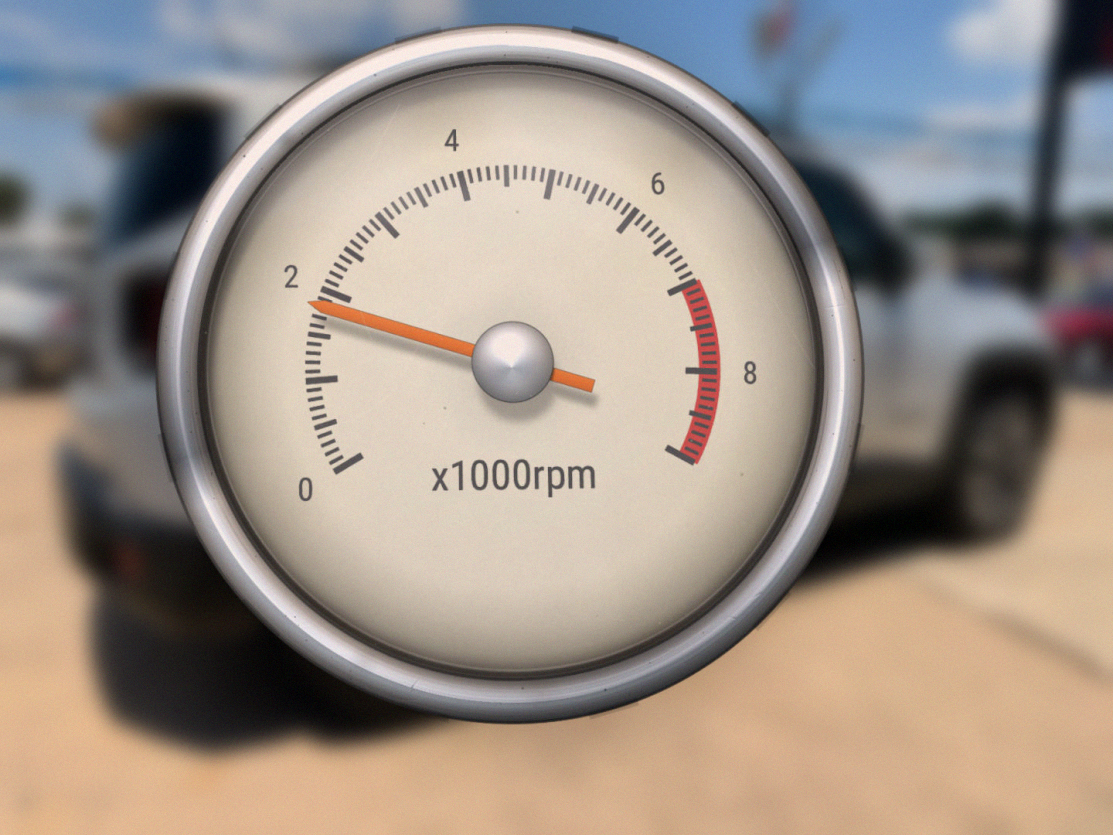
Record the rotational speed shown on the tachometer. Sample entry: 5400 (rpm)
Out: 1800 (rpm)
